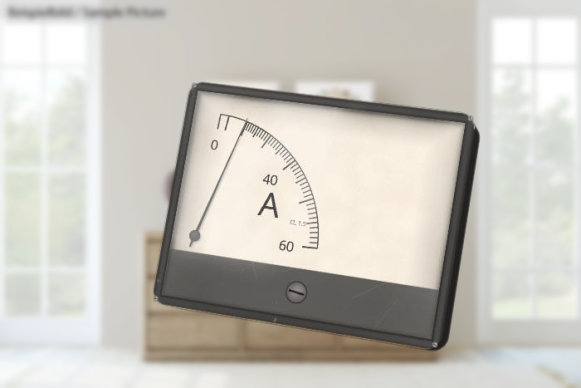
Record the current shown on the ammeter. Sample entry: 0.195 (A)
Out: 20 (A)
